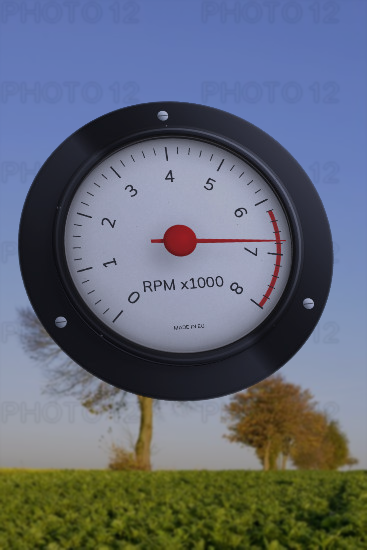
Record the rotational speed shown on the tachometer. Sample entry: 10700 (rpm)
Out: 6800 (rpm)
